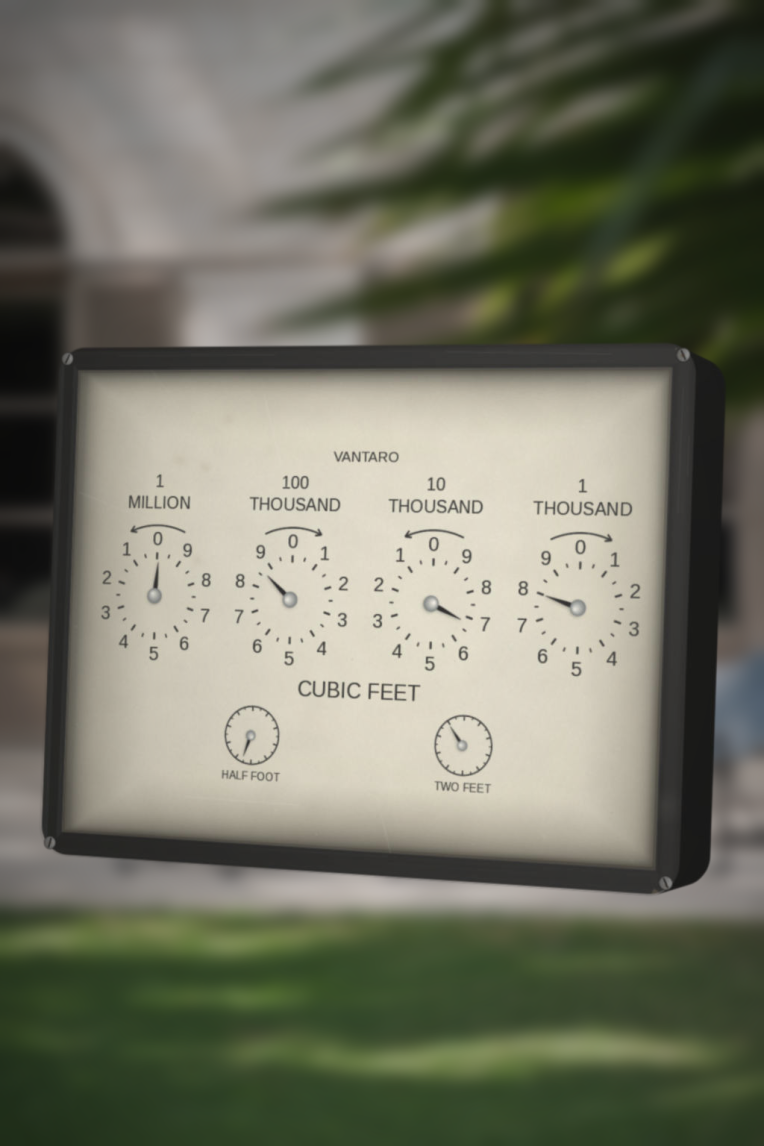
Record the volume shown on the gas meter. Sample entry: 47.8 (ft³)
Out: 986800 (ft³)
